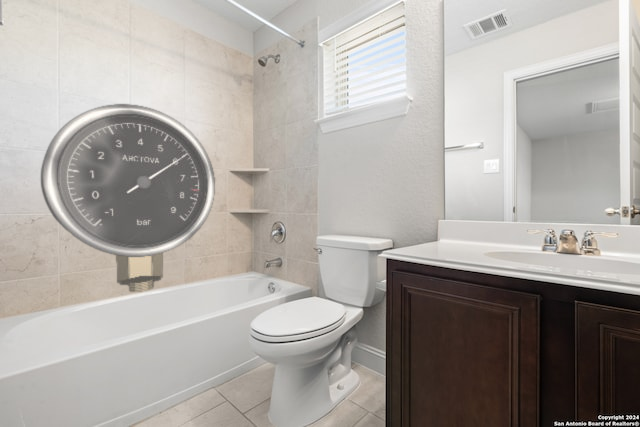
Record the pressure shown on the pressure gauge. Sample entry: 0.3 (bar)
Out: 6 (bar)
